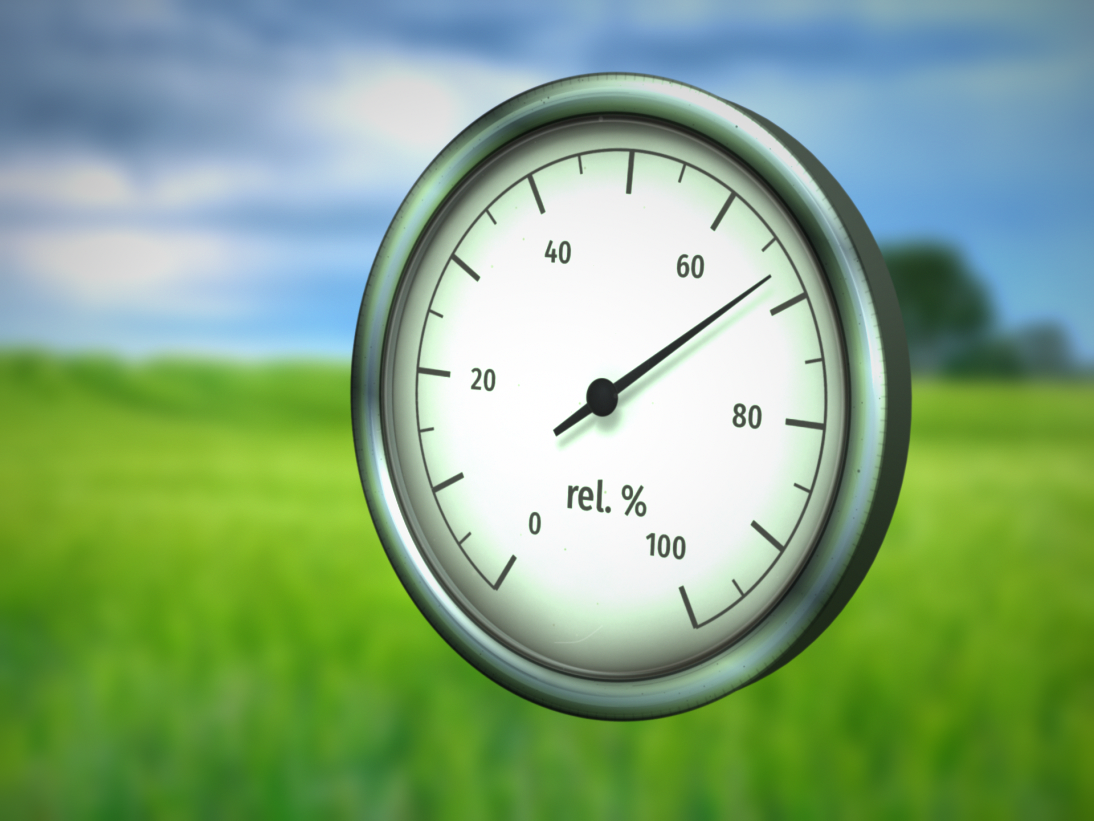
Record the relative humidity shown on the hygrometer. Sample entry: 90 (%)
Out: 67.5 (%)
